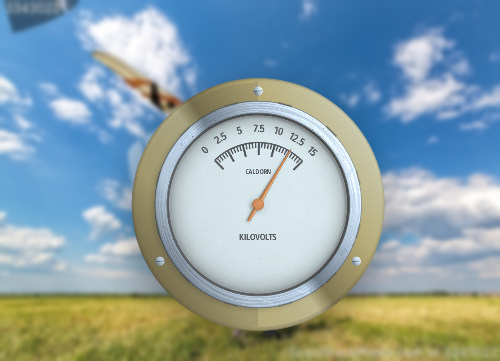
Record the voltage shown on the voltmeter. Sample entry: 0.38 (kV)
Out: 12.5 (kV)
